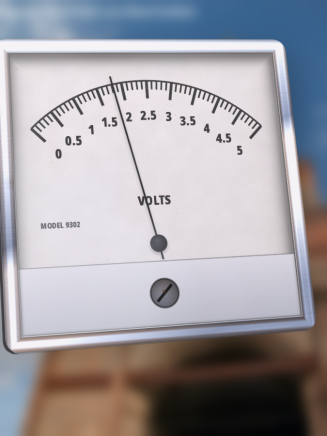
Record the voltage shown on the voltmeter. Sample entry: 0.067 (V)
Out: 1.8 (V)
